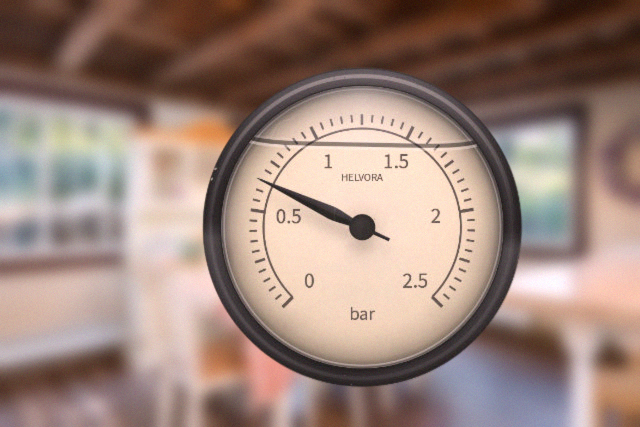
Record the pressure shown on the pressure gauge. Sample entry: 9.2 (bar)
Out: 0.65 (bar)
